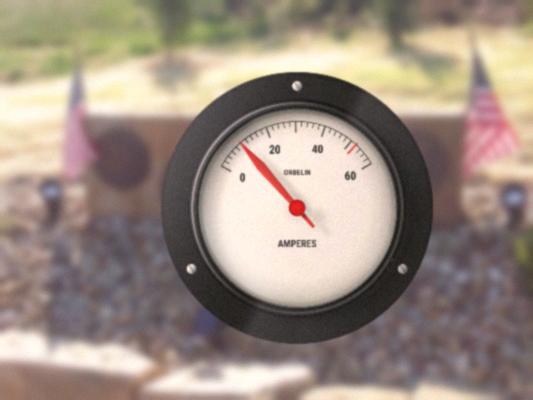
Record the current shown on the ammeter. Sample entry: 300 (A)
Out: 10 (A)
